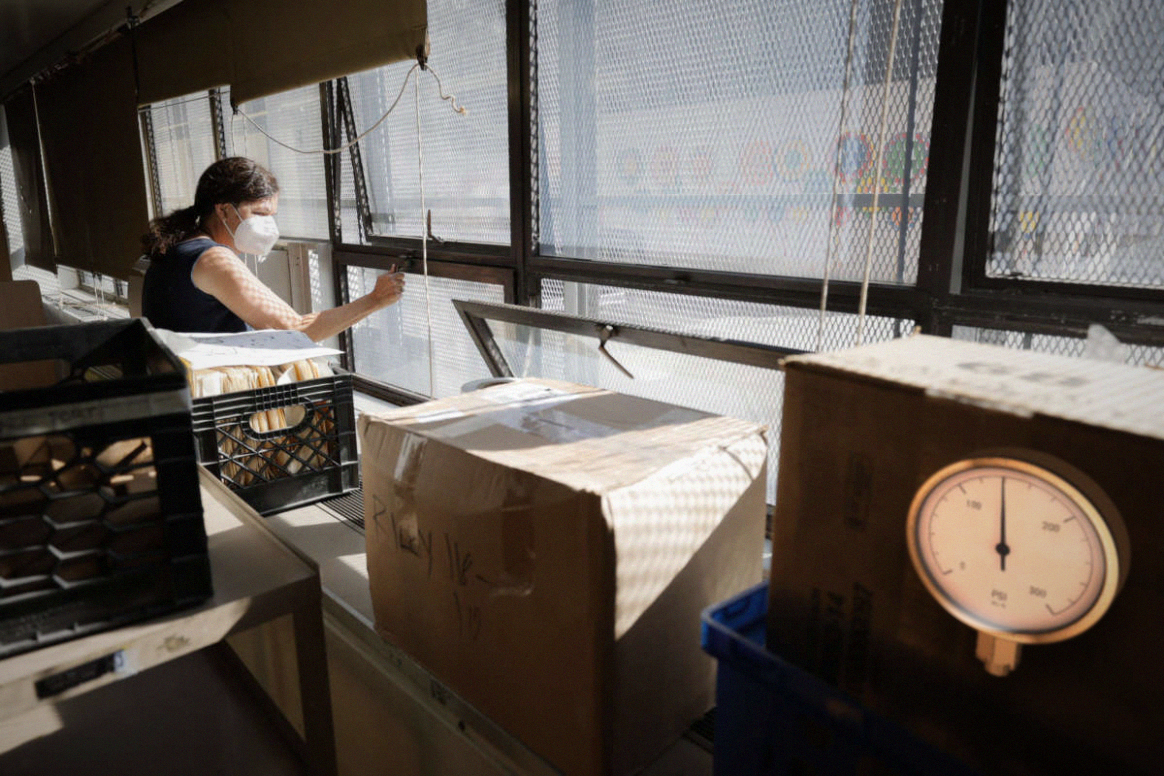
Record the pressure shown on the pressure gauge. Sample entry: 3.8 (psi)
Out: 140 (psi)
